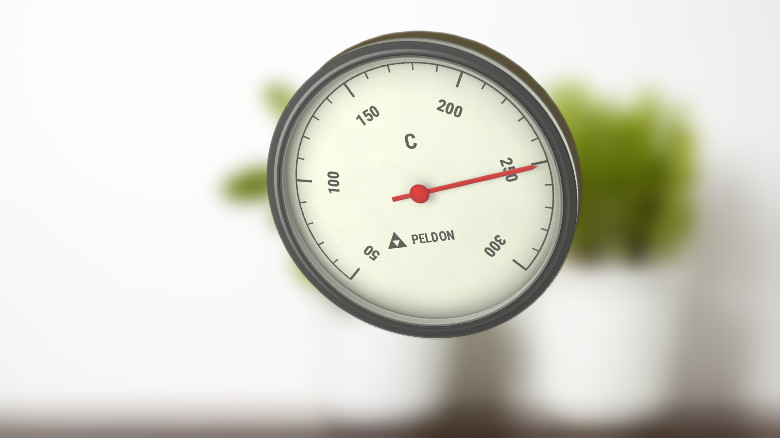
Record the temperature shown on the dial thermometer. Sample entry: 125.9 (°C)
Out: 250 (°C)
